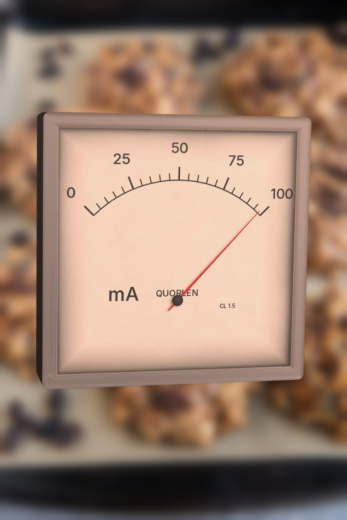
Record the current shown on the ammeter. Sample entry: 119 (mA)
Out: 97.5 (mA)
